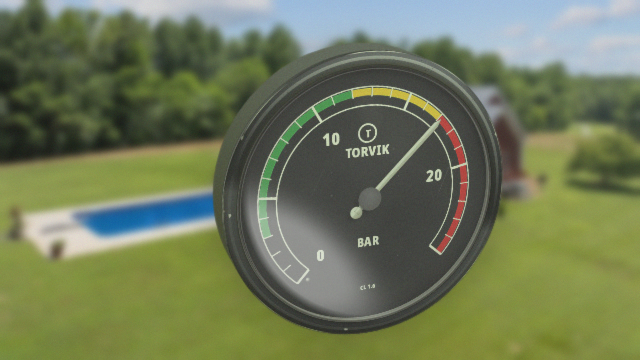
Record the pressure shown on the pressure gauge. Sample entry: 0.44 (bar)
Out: 17 (bar)
